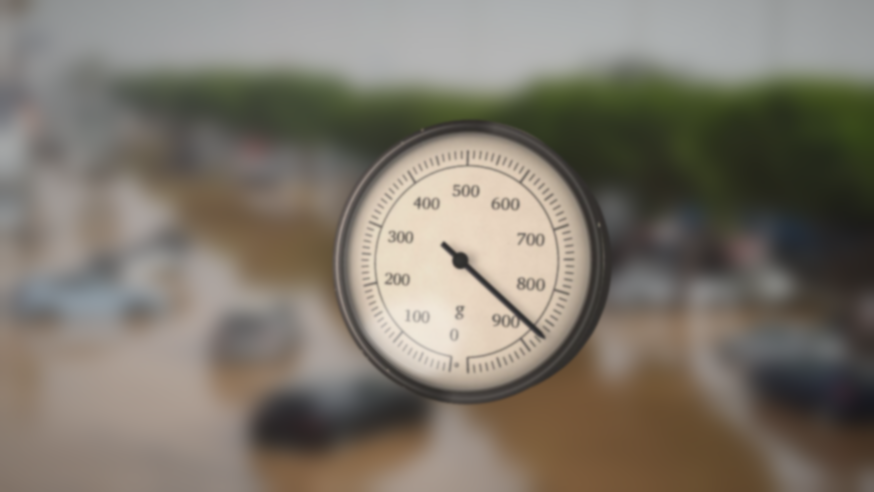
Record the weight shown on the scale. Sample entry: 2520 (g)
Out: 870 (g)
